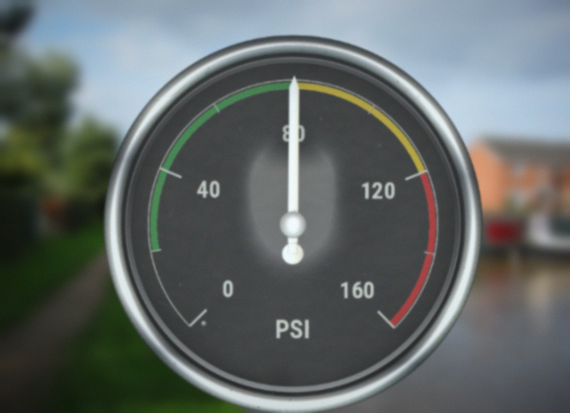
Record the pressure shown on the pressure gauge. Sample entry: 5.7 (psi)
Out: 80 (psi)
